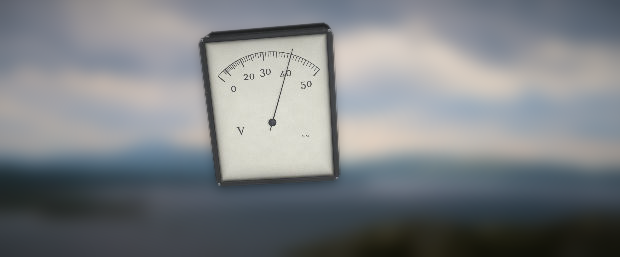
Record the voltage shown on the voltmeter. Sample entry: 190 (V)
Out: 40 (V)
